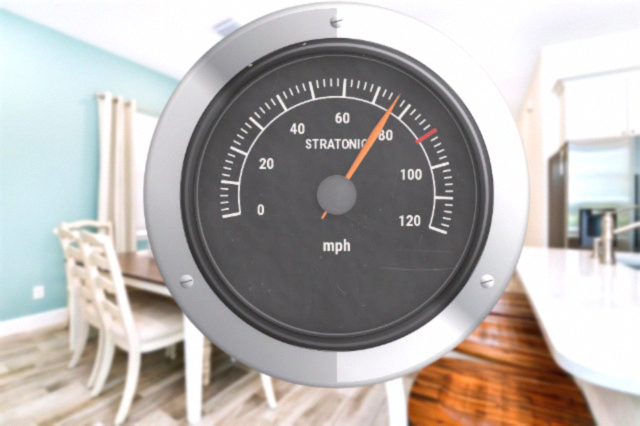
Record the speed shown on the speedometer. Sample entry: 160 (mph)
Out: 76 (mph)
